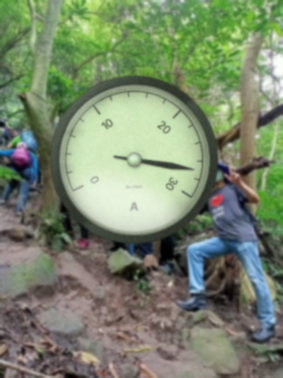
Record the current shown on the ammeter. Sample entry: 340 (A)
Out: 27 (A)
